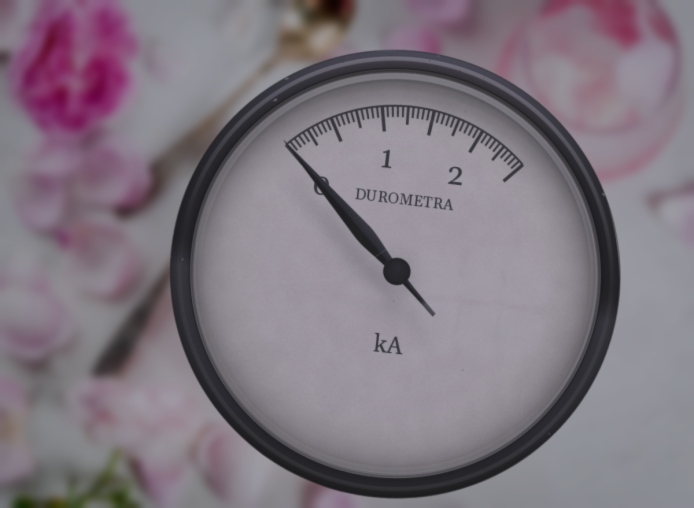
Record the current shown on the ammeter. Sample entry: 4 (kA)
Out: 0 (kA)
